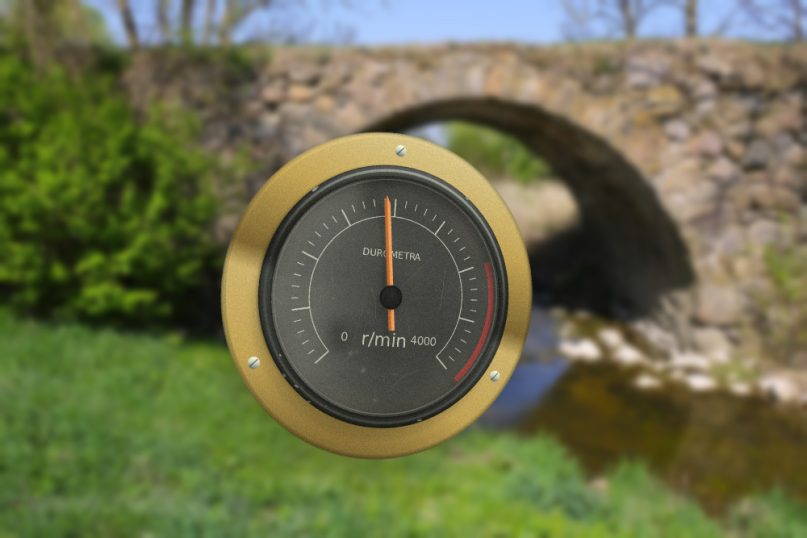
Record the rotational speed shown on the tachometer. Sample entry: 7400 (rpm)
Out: 1900 (rpm)
